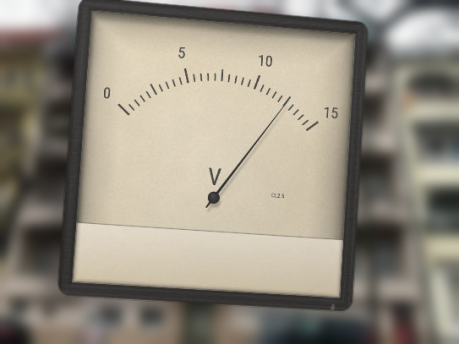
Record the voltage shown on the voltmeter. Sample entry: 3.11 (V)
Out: 12.5 (V)
